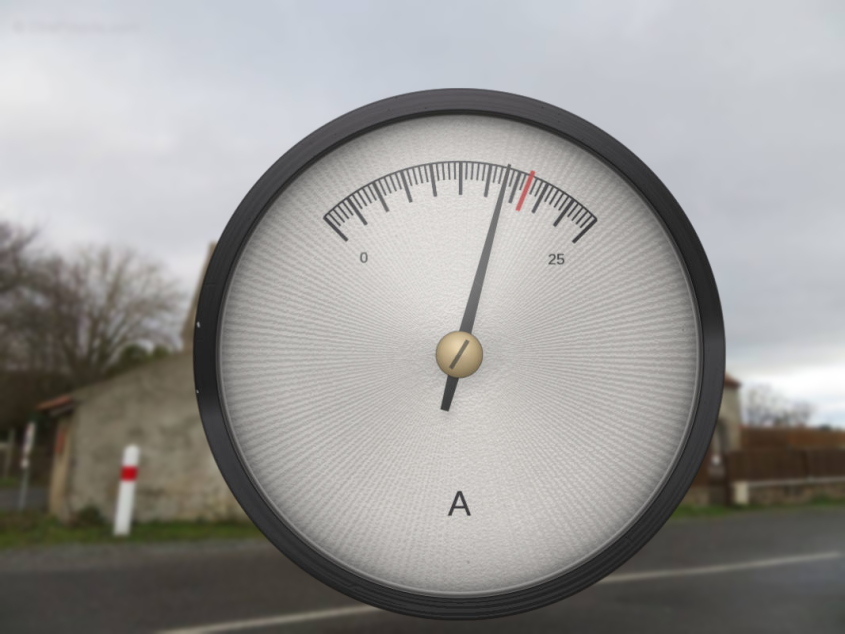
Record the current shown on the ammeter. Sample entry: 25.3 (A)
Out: 16.5 (A)
